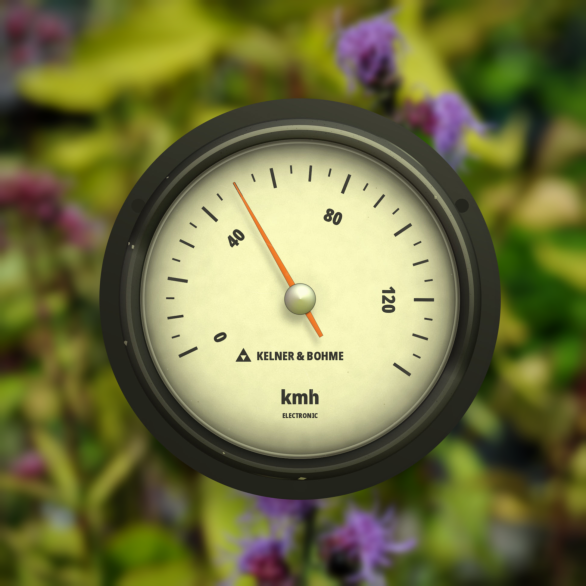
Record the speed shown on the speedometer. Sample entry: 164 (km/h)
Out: 50 (km/h)
